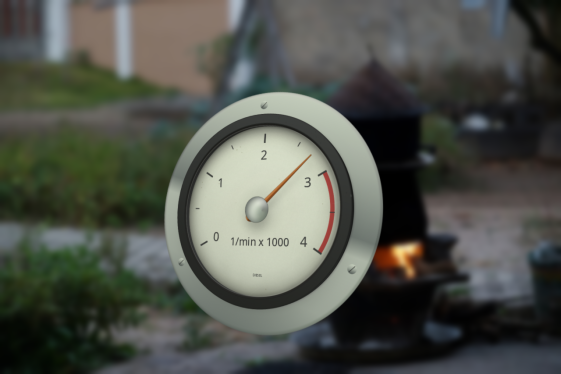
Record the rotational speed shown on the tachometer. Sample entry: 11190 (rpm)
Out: 2750 (rpm)
